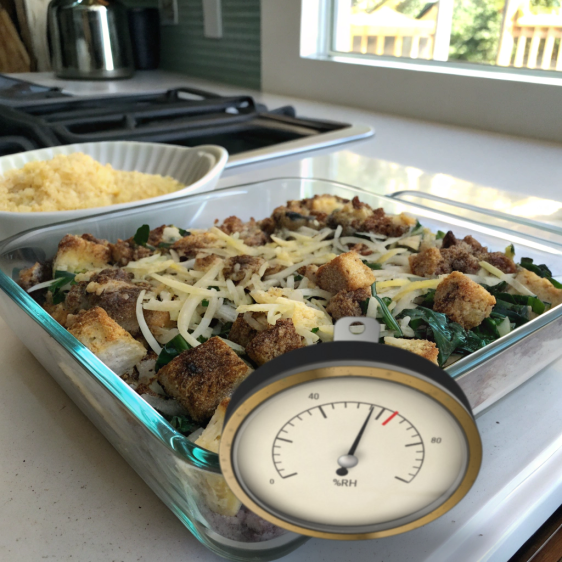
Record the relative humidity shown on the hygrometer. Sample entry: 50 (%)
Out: 56 (%)
